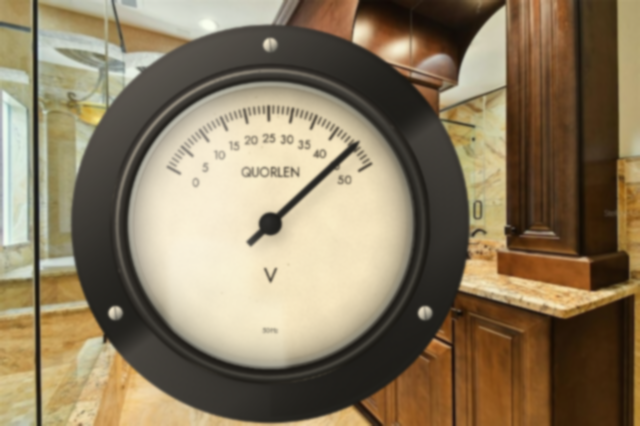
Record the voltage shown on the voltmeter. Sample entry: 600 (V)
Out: 45 (V)
